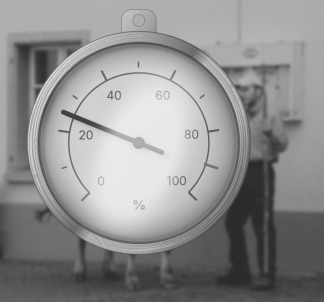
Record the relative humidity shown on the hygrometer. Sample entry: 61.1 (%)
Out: 25 (%)
